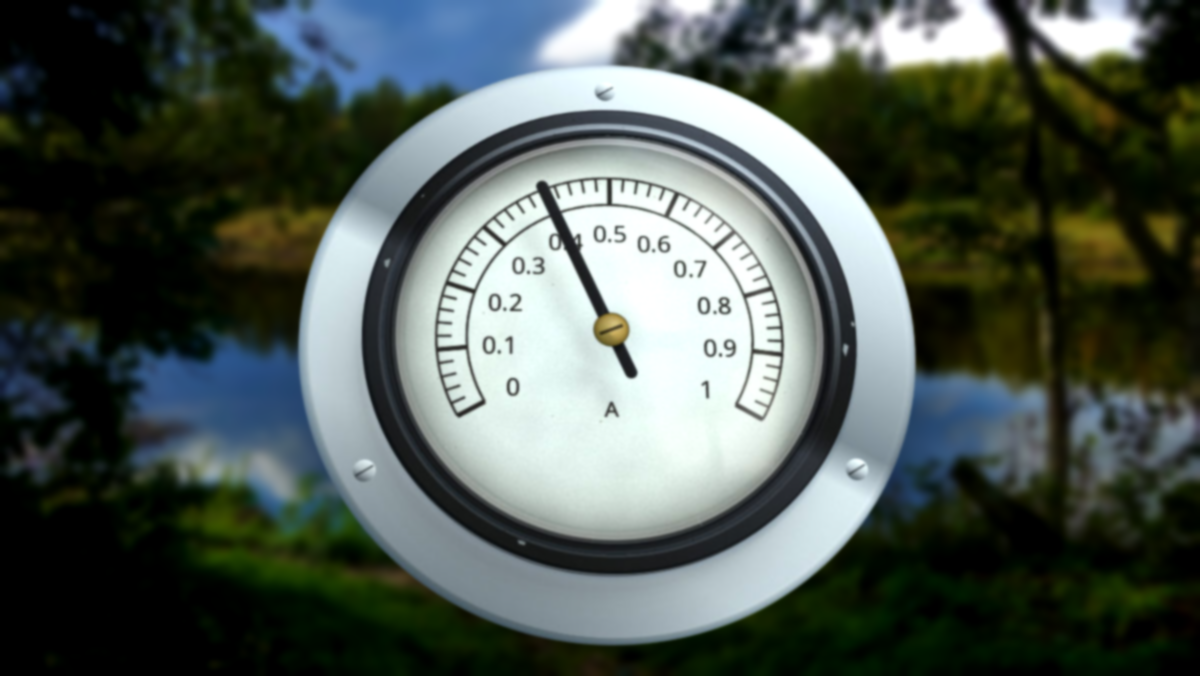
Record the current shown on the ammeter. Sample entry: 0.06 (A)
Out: 0.4 (A)
